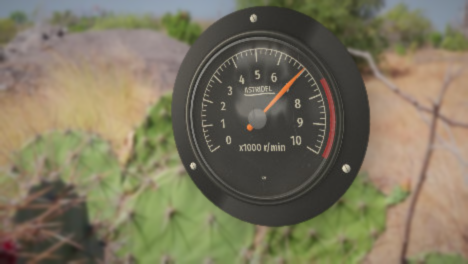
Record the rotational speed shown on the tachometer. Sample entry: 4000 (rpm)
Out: 7000 (rpm)
